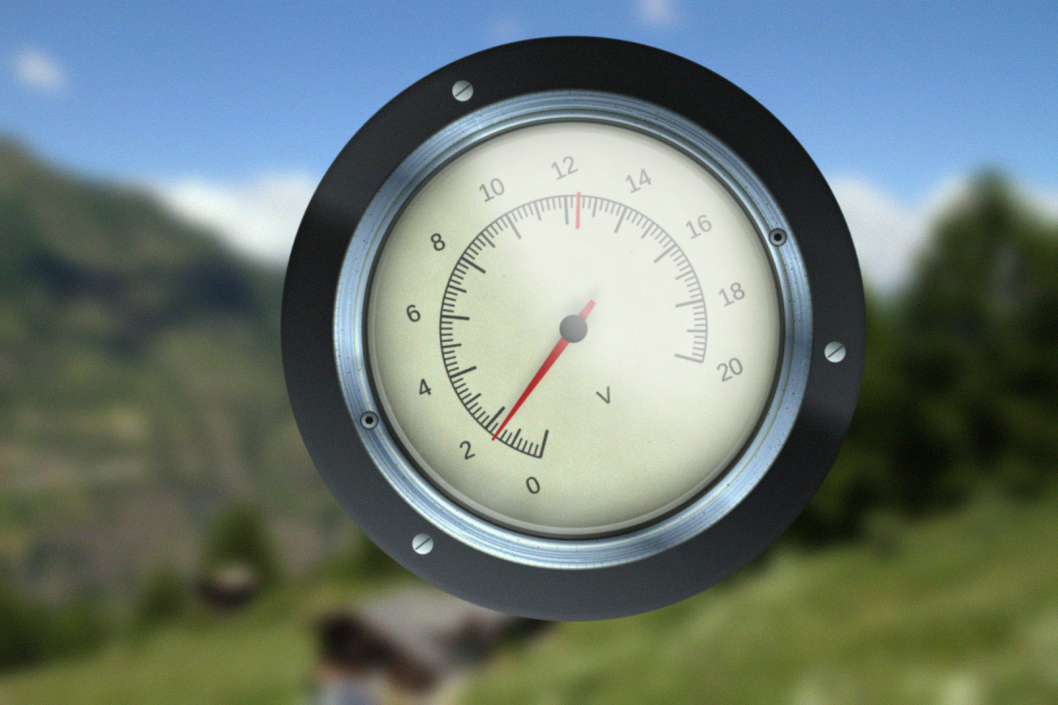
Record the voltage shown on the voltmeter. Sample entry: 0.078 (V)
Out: 1.6 (V)
